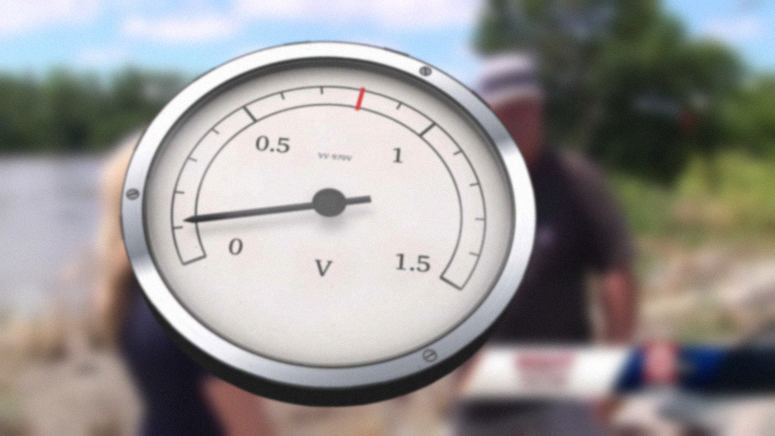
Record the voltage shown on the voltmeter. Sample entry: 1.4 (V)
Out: 0.1 (V)
